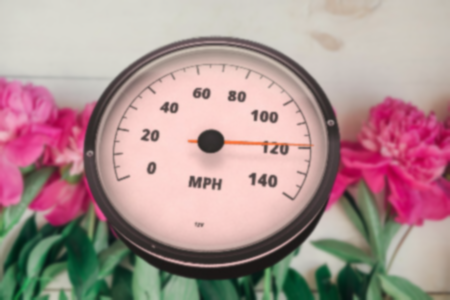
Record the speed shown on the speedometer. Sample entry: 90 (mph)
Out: 120 (mph)
